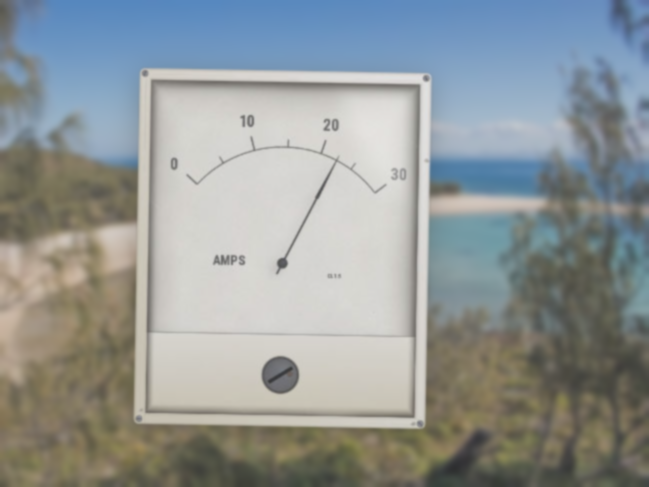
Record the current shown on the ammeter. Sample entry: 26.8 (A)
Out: 22.5 (A)
